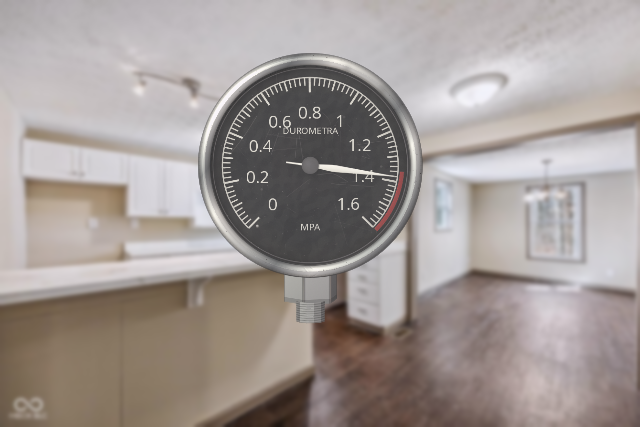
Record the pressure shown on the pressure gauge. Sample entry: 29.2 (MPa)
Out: 1.38 (MPa)
